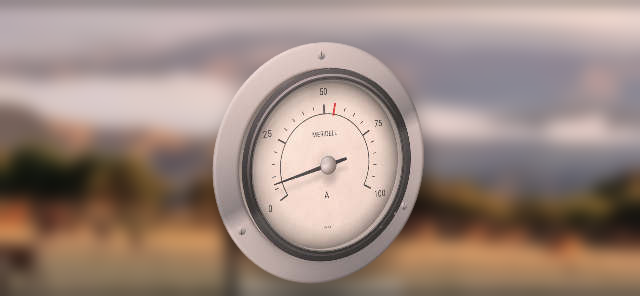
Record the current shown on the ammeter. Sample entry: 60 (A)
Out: 7.5 (A)
